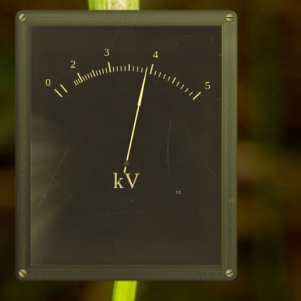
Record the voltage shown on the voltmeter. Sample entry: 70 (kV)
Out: 3.9 (kV)
